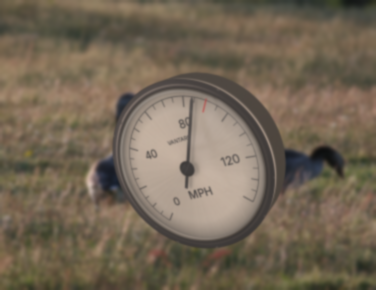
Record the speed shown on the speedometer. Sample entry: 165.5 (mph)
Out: 85 (mph)
